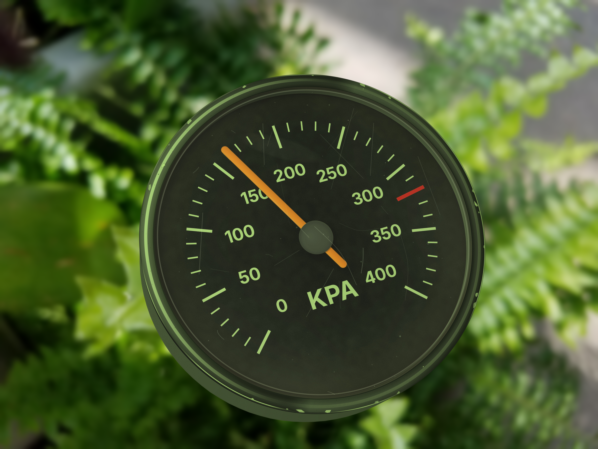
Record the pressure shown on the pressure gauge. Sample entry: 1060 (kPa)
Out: 160 (kPa)
